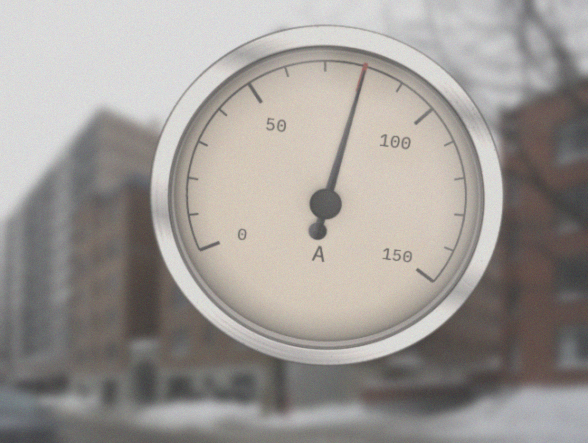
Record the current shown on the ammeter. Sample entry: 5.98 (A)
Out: 80 (A)
